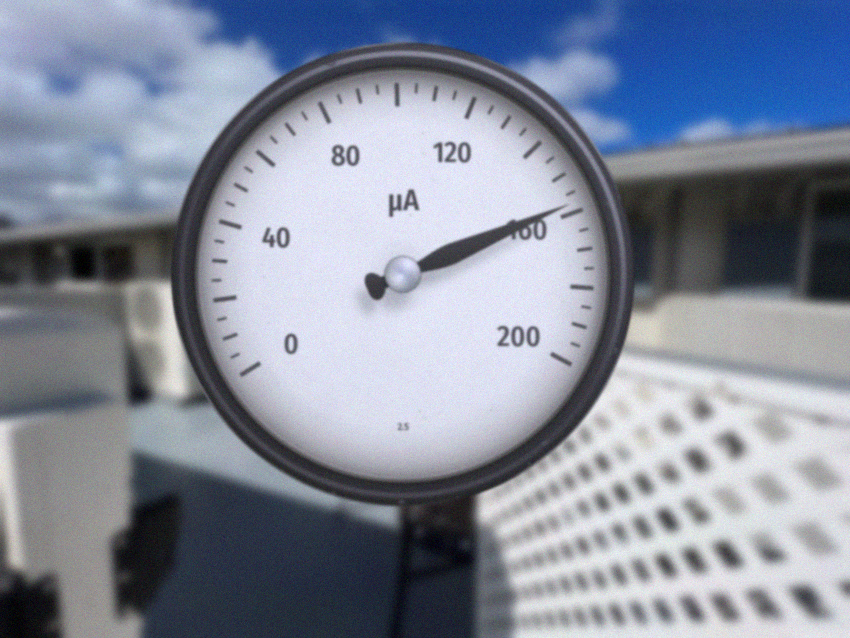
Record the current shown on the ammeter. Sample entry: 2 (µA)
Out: 157.5 (µA)
